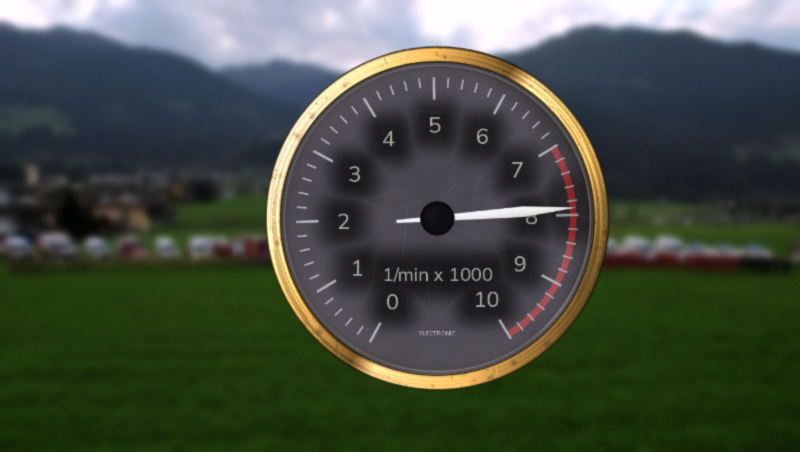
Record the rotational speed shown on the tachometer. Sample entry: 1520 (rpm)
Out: 7900 (rpm)
